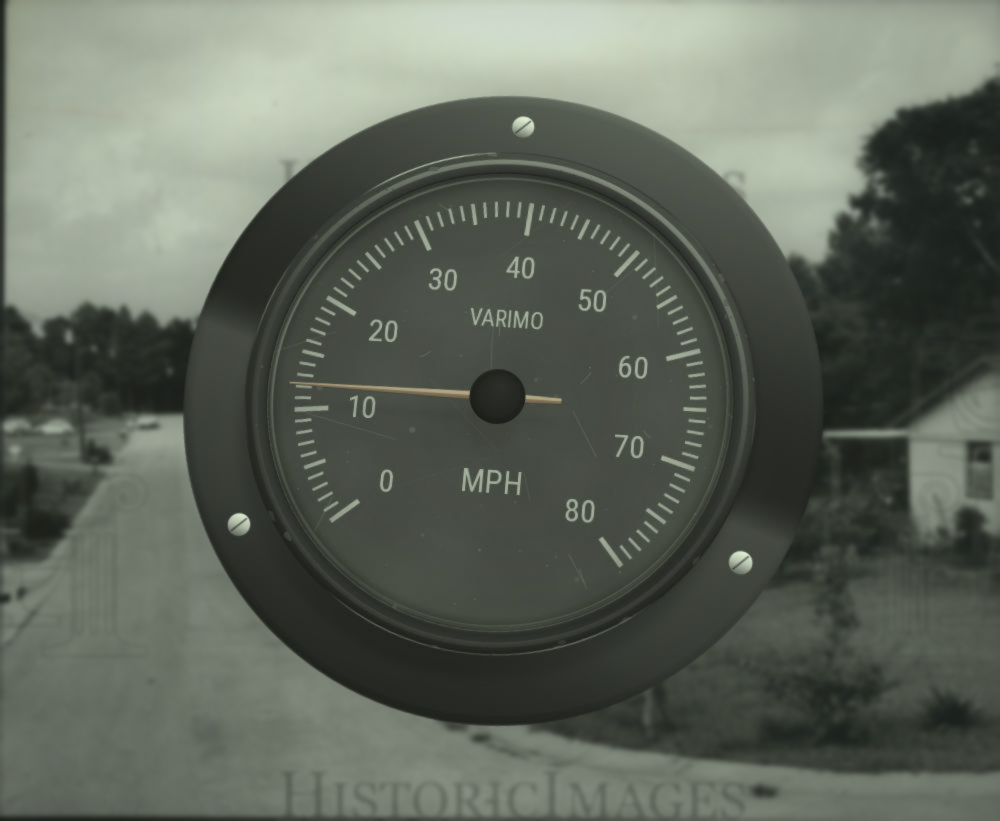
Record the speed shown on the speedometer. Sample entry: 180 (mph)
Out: 12 (mph)
